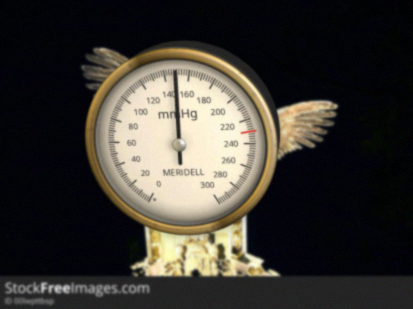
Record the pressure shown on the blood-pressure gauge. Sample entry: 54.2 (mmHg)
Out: 150 (mmHg)
